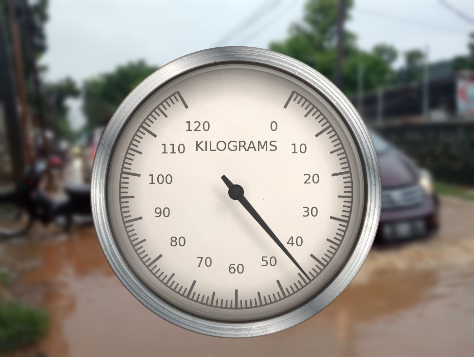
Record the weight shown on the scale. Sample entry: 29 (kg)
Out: 44 (kg)
